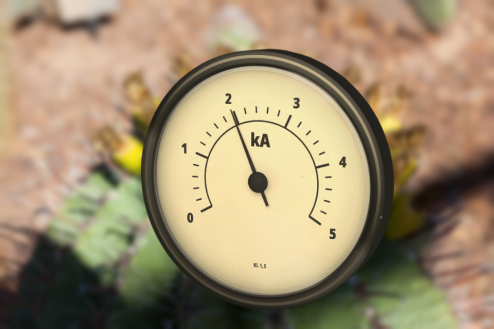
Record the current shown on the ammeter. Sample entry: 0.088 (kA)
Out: 2 (kA)
